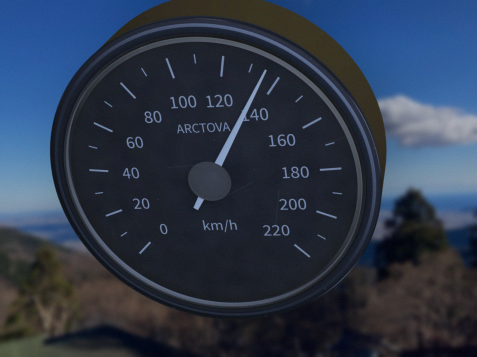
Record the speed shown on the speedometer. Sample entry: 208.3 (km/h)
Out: 135 (km/h)
